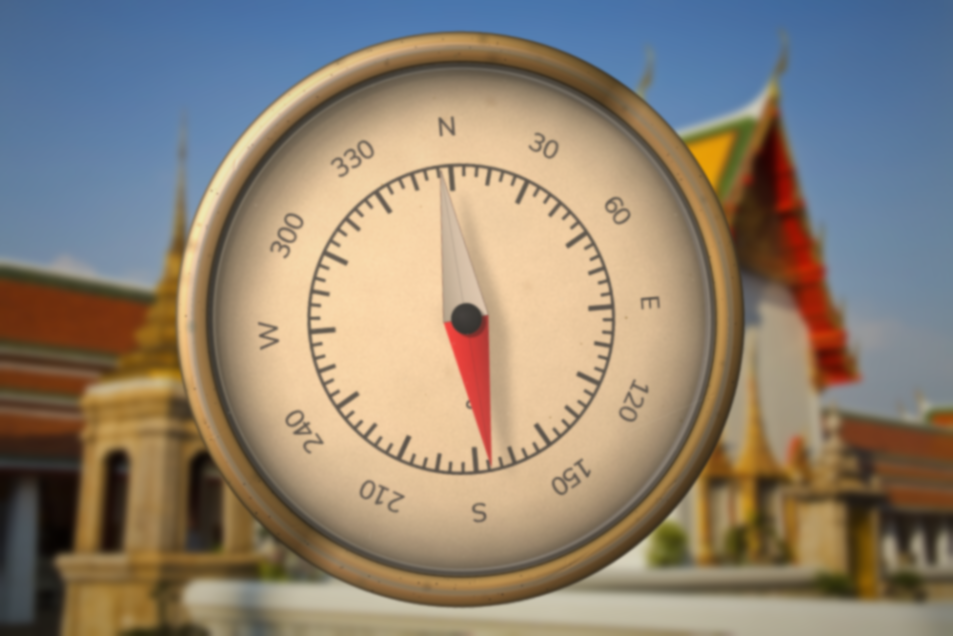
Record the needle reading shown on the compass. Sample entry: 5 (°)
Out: 175 (°)
